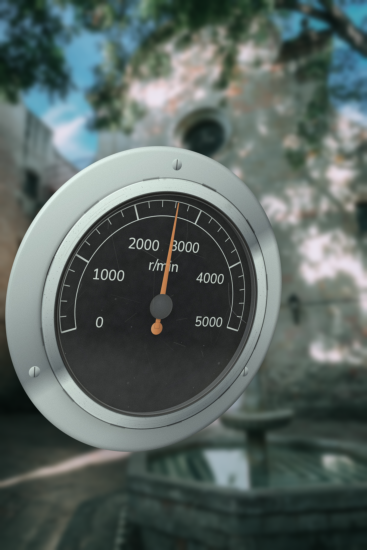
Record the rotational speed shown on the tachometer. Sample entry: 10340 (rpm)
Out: 2600 (rpm)
